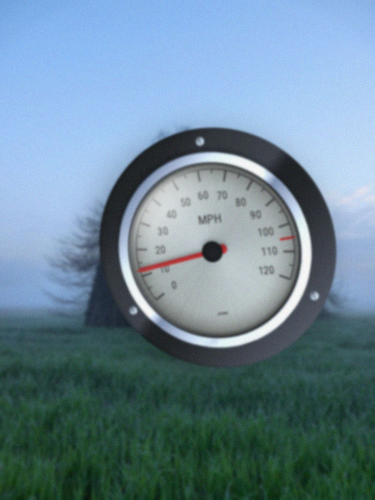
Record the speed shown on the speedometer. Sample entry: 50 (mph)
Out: 12.5 (mph)
